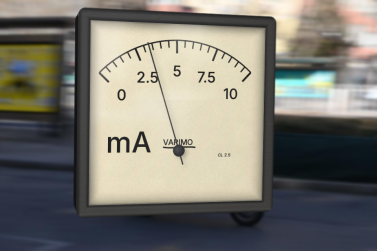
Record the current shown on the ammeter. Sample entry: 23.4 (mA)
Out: 3.25 (mA)
